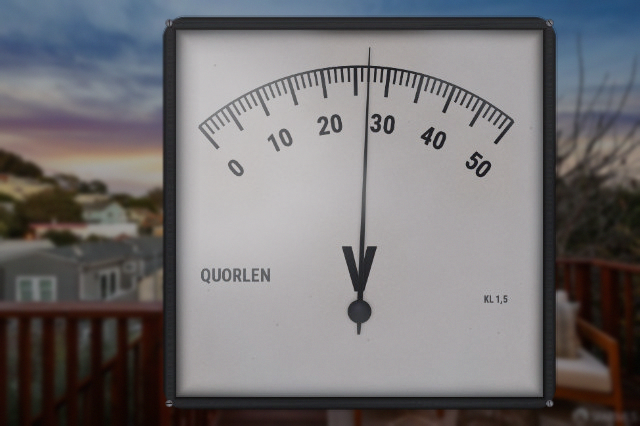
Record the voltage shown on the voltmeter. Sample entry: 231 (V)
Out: 27 (V)
